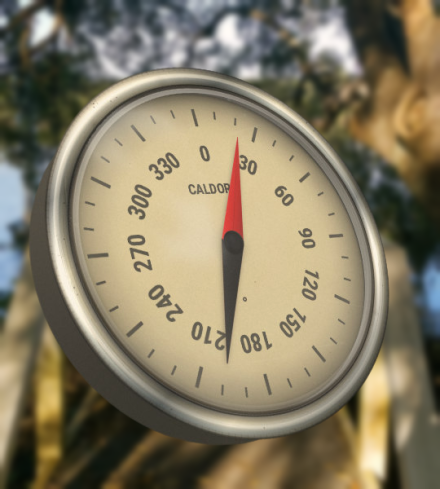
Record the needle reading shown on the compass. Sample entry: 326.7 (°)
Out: 20 (°)
